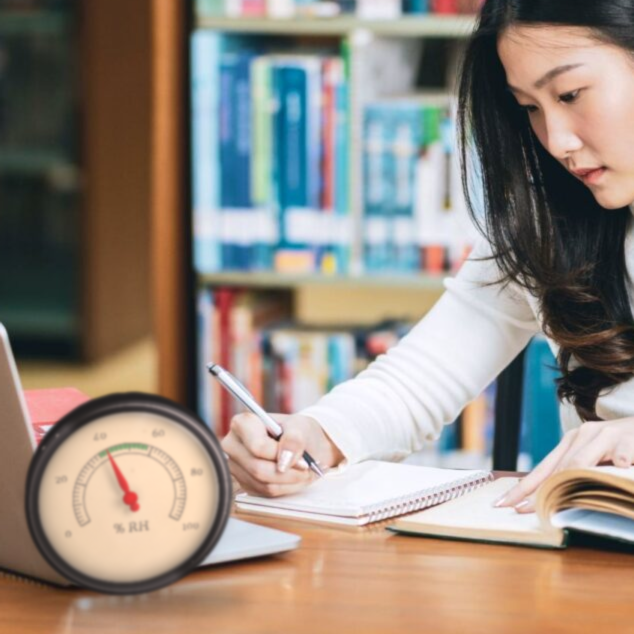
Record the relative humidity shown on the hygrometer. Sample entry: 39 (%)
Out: 40 (%)
